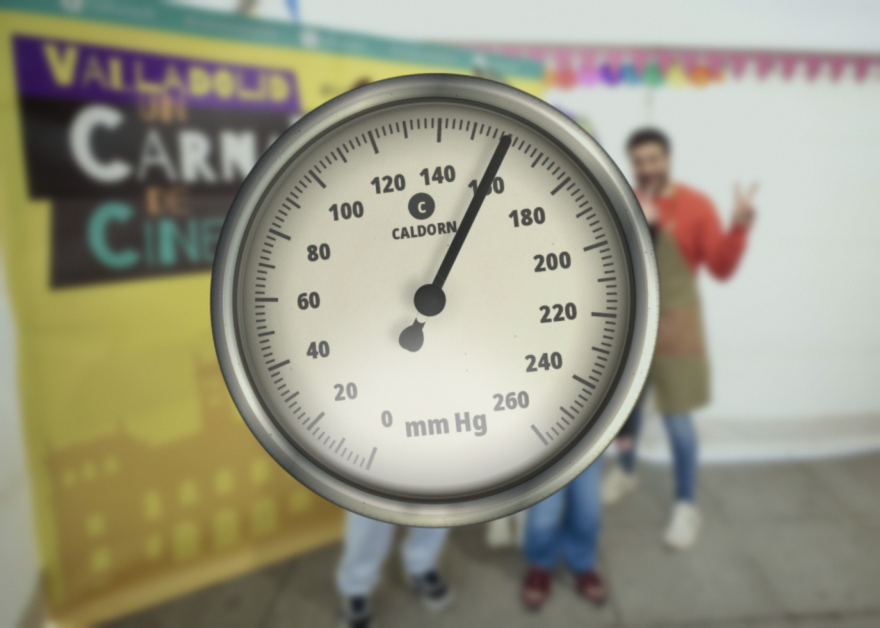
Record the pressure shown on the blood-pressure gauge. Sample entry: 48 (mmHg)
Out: 160 (mmHg)
